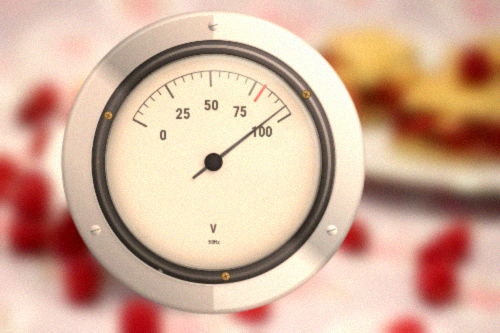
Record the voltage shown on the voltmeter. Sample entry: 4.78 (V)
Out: 95 (V)
